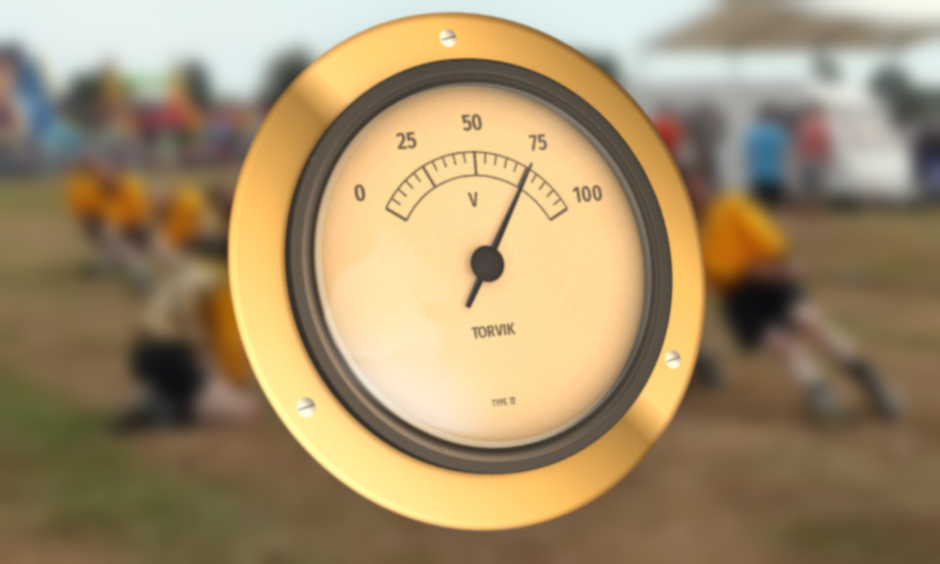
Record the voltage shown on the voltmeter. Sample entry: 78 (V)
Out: 75 (V)
